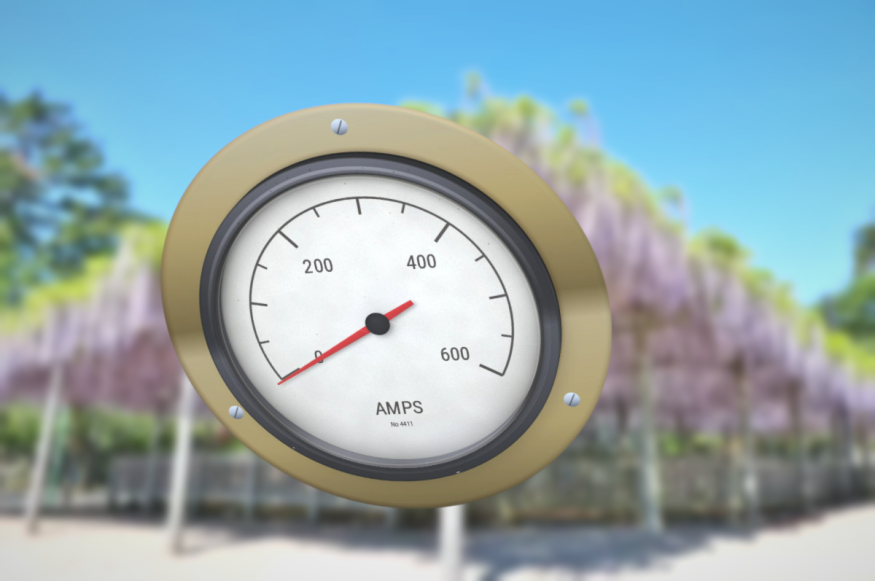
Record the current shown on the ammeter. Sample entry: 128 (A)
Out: 0 (A)
